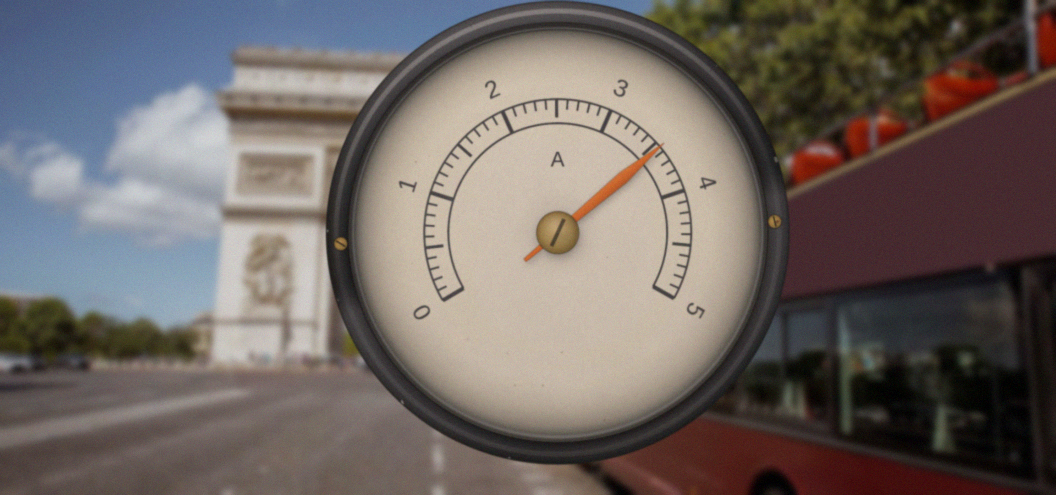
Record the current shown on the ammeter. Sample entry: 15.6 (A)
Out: 3.55 (A)
